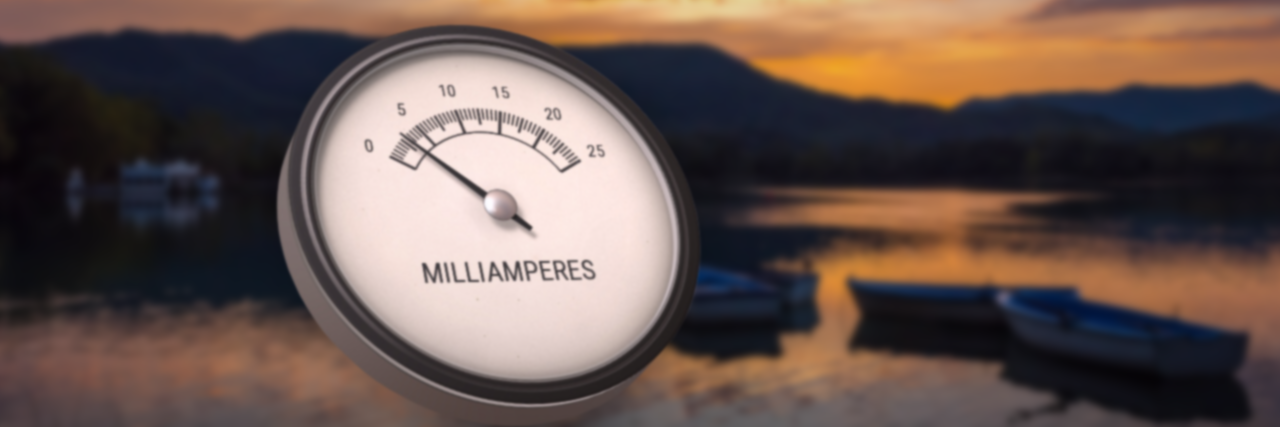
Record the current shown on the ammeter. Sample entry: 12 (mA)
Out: 2.5 (mA)
